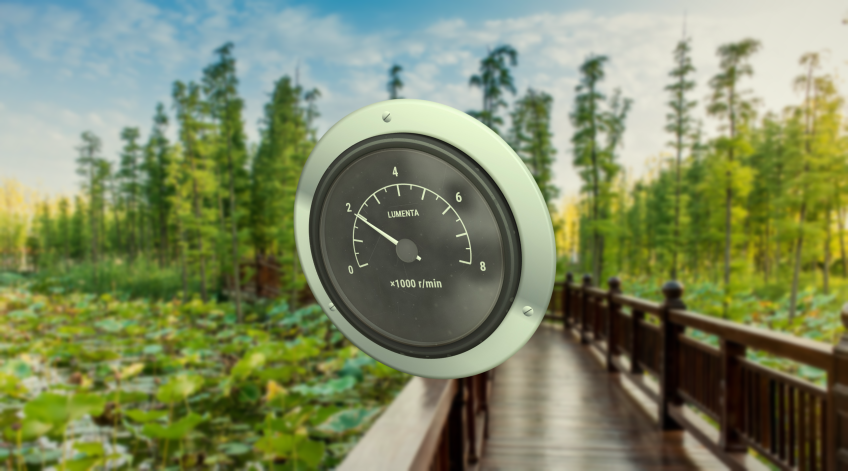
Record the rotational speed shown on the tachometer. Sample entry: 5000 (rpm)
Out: 2000 (rpm)
